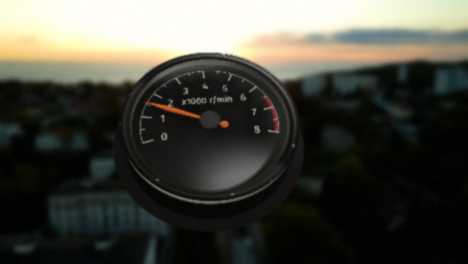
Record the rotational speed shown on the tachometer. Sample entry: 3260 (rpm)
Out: 1500 (rpm)
